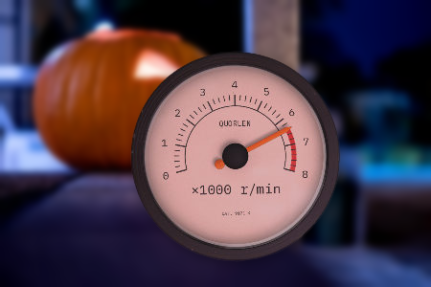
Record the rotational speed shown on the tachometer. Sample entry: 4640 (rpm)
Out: 6400 (rpm)
